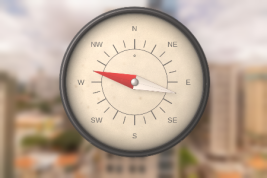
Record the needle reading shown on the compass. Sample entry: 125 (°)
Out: 285 (°)
